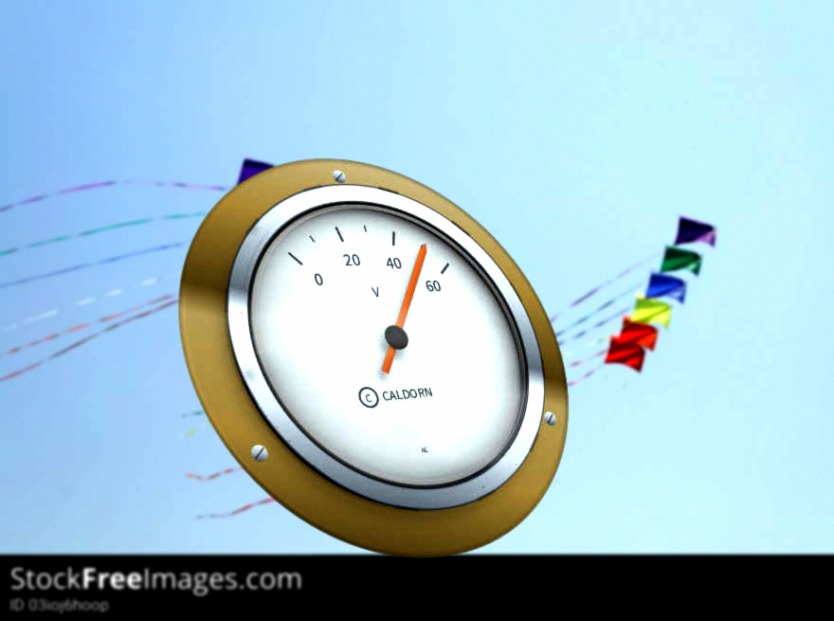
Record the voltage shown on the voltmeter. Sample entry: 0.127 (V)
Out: 50 (V)
